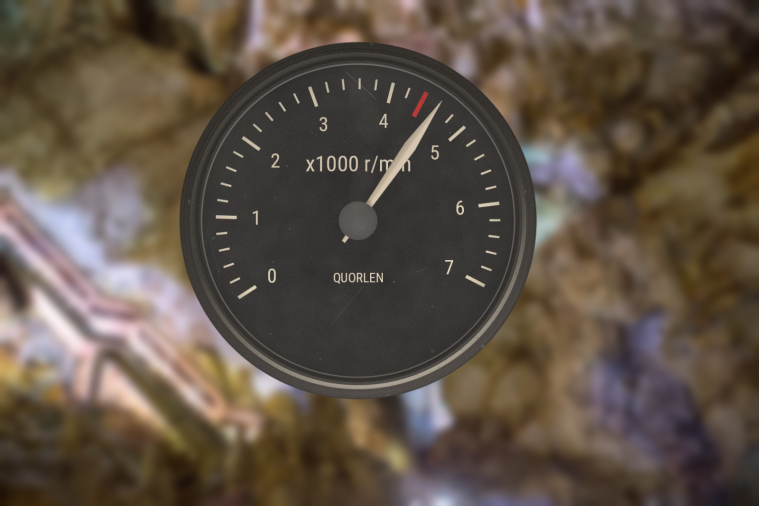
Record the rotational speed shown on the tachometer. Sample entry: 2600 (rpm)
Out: 4600 (rpm)
